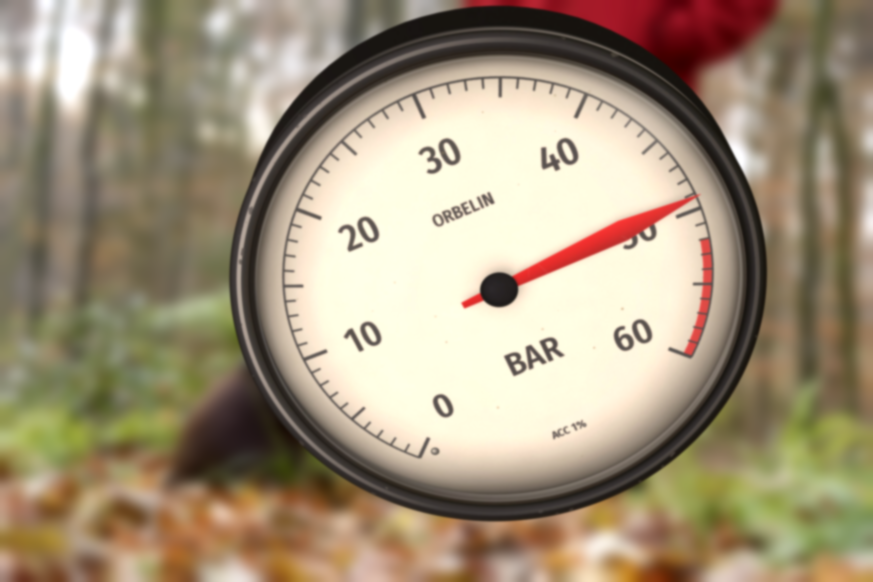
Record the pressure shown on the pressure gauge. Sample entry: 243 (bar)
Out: 49 (bar)
